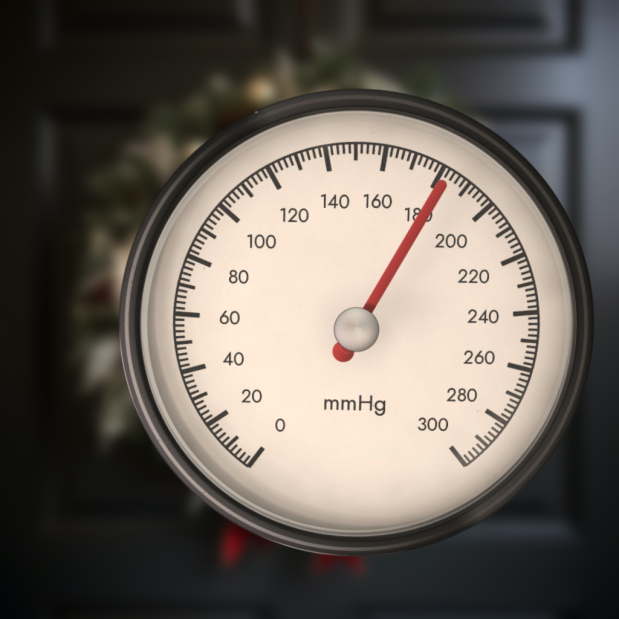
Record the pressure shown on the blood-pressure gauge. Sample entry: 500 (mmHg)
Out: 182 (mmHg)
